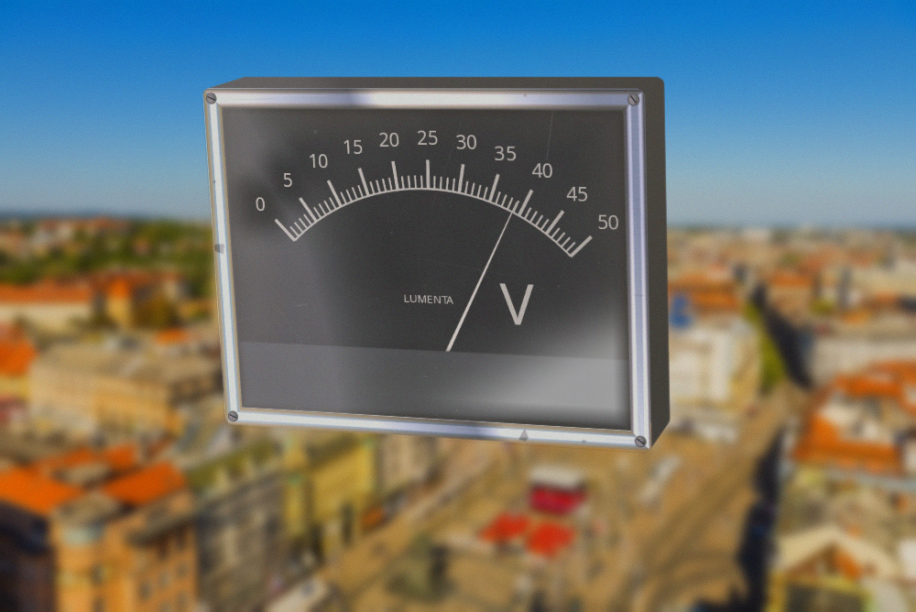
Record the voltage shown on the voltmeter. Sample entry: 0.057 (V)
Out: 39 (V)
